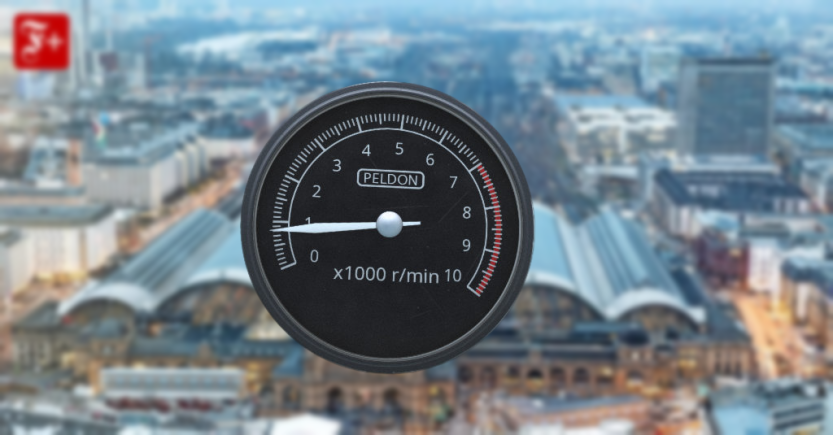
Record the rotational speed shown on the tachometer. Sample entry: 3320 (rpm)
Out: 800 (rpm)
